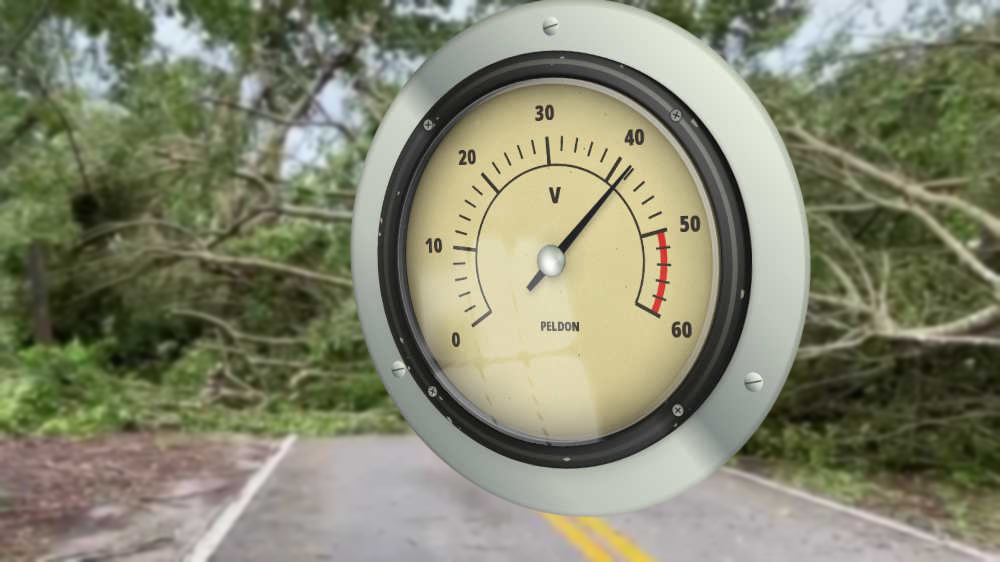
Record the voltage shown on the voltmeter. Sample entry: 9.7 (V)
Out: 42 (V)
